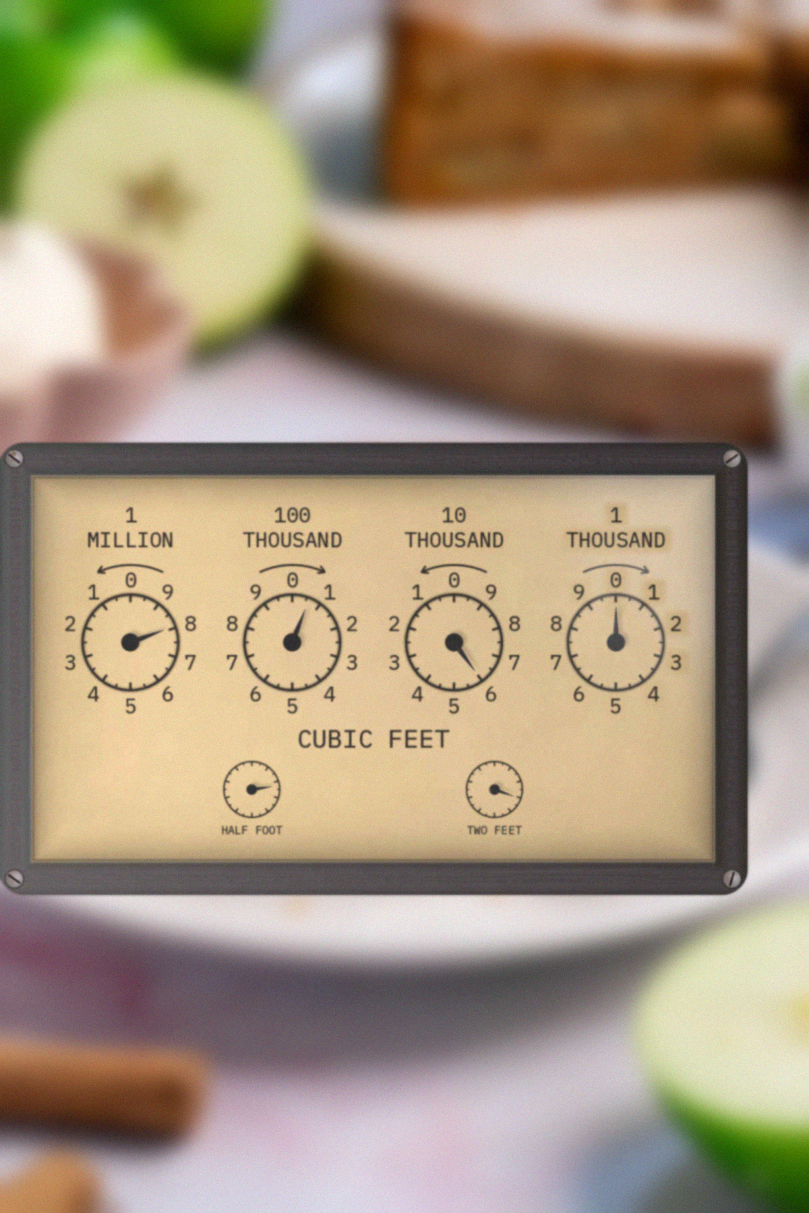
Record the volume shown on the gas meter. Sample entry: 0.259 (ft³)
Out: 806000 (ft³)
